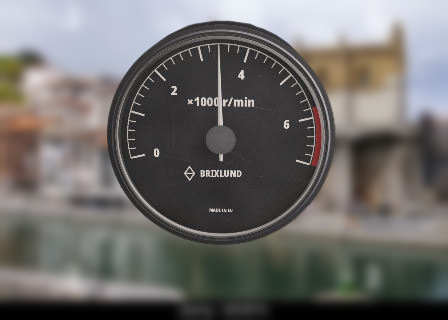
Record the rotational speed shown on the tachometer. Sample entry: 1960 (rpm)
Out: 3400 (rpm)
